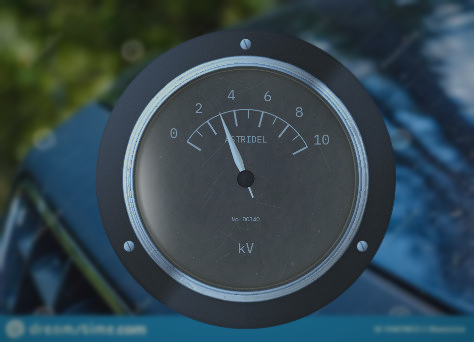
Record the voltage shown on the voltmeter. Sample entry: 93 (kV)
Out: 3 (kV)
